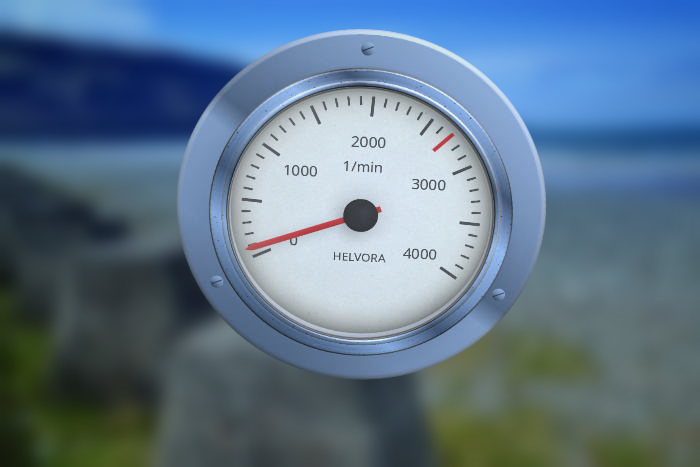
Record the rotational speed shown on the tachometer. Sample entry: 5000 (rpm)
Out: 100 (rpm)
